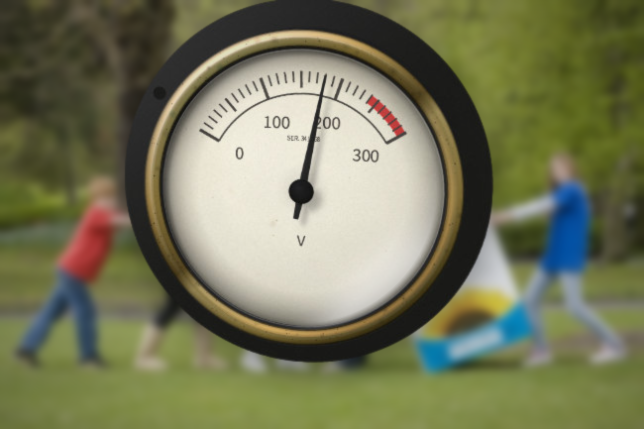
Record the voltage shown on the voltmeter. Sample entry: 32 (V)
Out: 180 (V)
